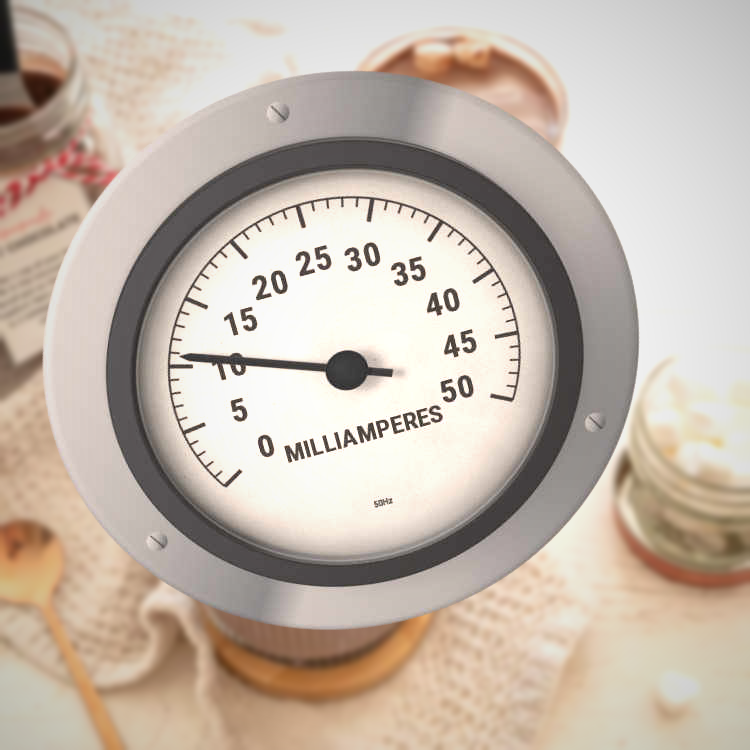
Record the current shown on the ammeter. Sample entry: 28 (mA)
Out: 11 (mA)
